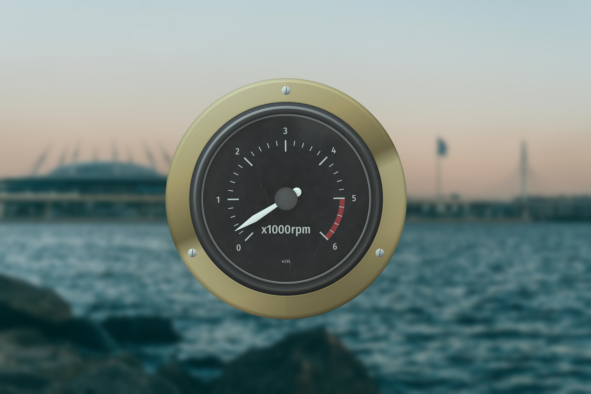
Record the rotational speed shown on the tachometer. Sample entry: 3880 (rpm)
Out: 300 (rpm)
